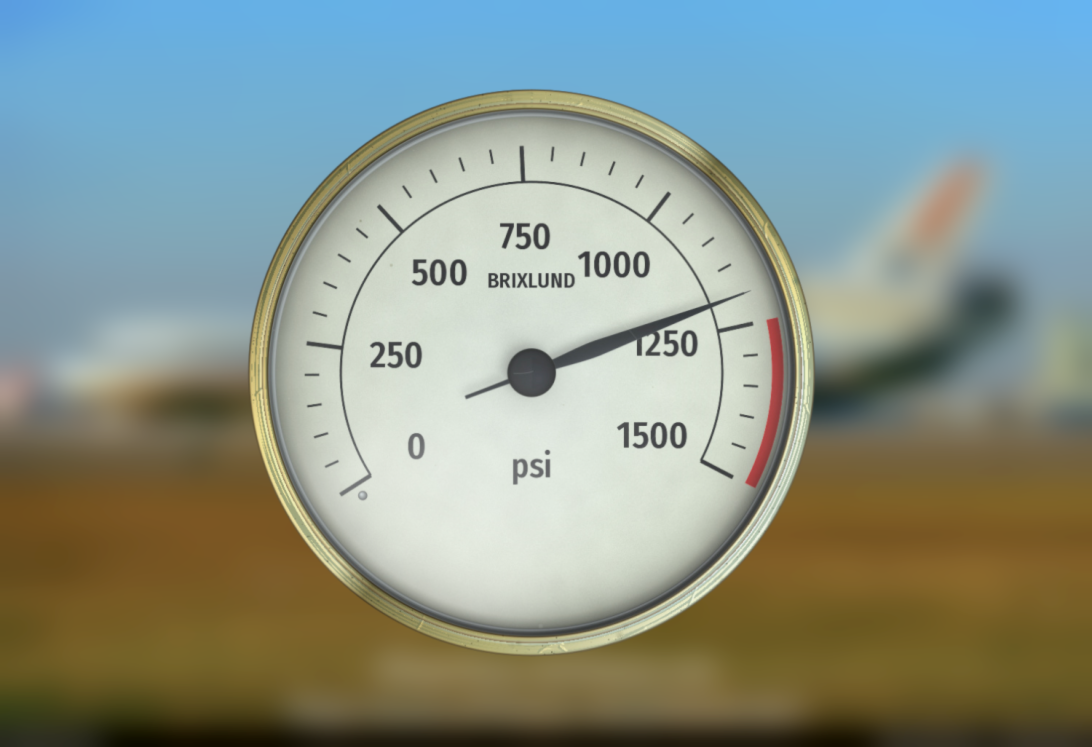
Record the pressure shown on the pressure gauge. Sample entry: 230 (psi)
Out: 1200 (psi)
